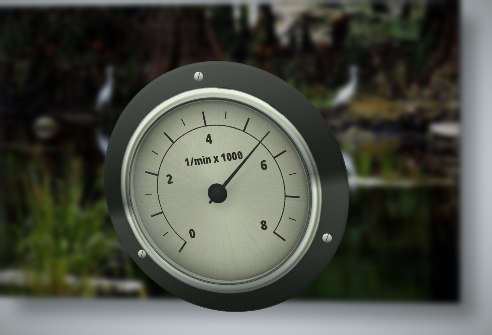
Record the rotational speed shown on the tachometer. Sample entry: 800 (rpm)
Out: 5500 (rpm)
